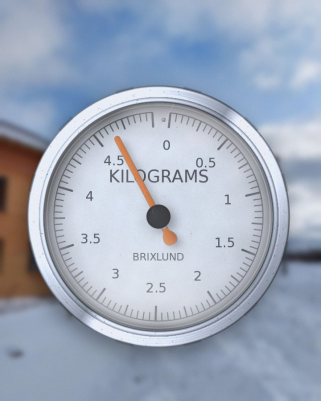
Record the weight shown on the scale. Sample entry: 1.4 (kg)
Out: 4.65 (kg)
